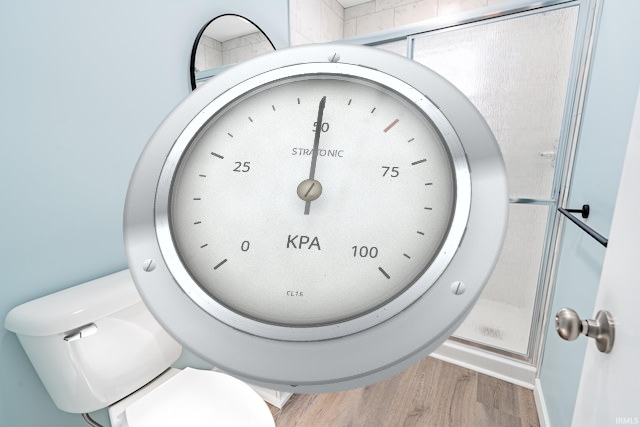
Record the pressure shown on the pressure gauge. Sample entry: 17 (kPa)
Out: 50 (kPa)
